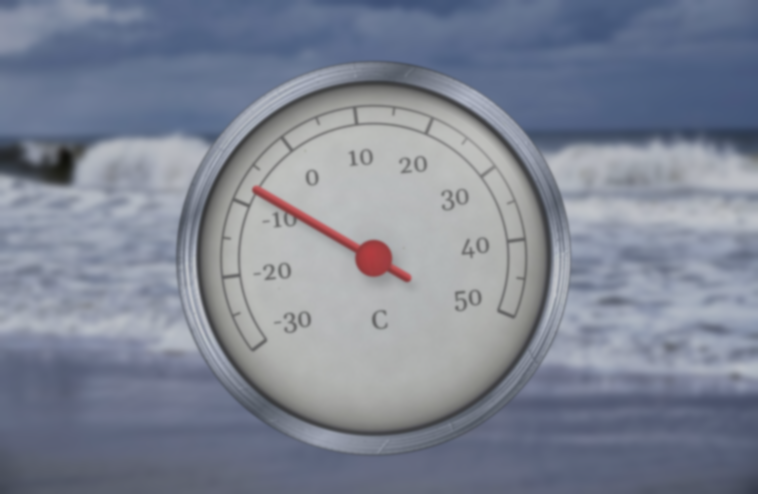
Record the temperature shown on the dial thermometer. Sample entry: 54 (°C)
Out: -7.5 (°C)
